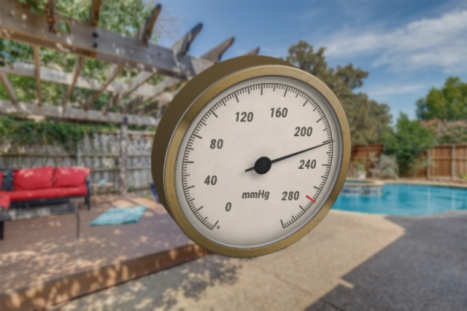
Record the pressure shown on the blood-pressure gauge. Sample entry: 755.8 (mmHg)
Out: 220 (mmHg)
